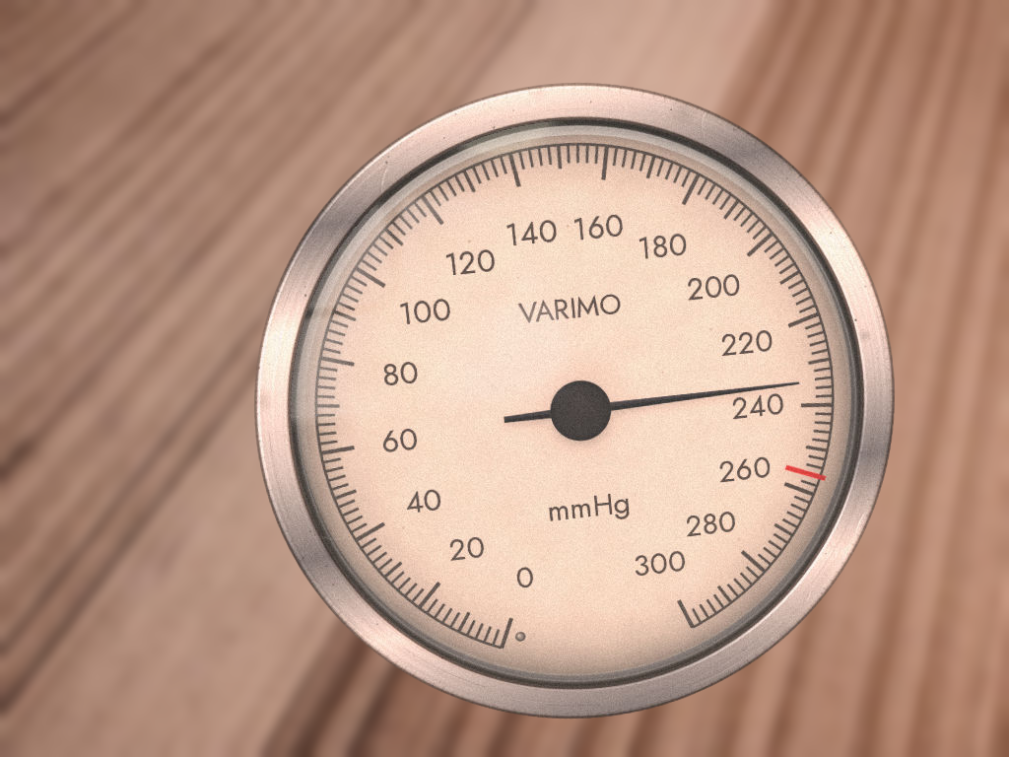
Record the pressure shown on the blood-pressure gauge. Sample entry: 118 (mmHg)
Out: 234 (mmHg)
